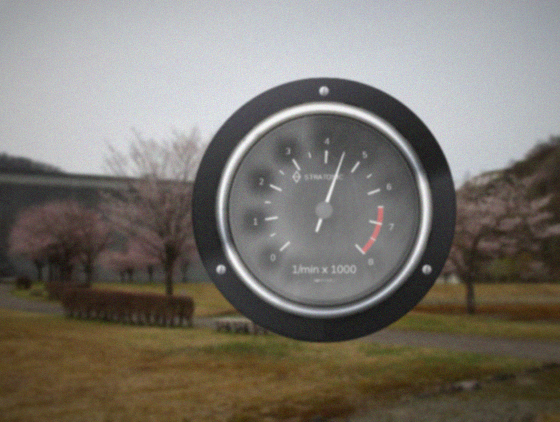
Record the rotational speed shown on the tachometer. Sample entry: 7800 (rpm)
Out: 4500 (rpm)
